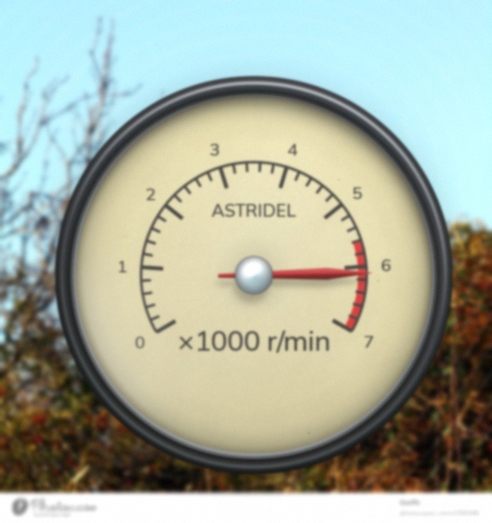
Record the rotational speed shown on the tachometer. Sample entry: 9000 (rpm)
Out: 6100 (rpm)
